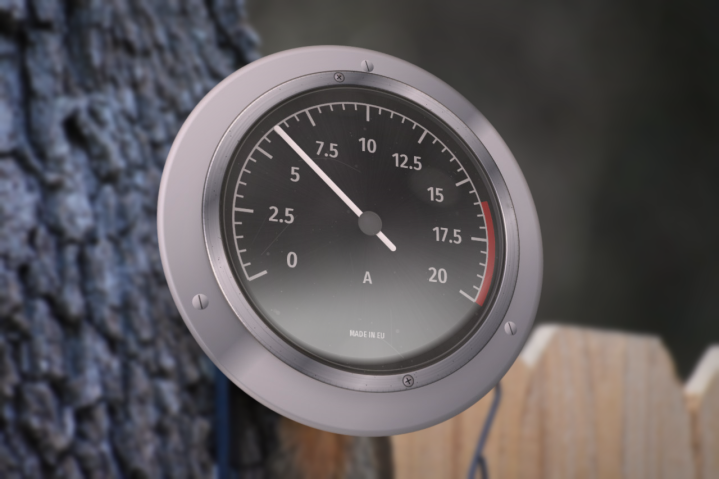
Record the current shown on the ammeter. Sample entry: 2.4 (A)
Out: 6 (A)
